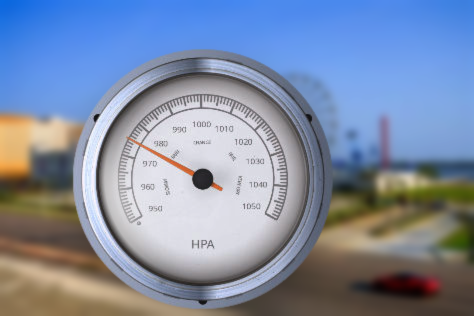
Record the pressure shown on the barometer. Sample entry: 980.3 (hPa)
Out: 975 (hPa)
